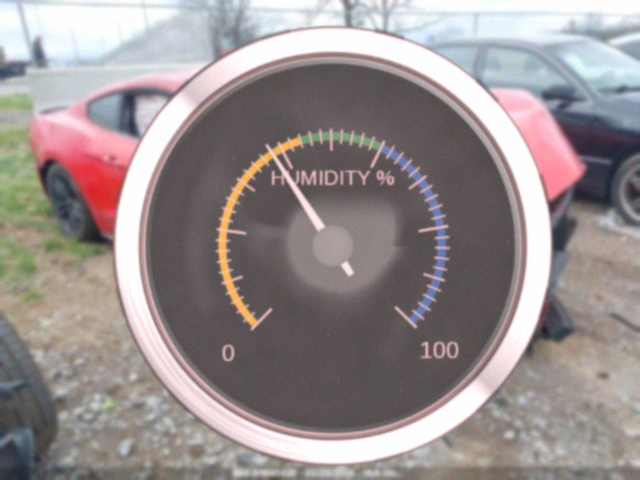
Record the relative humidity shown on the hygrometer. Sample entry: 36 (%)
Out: 38 (%)
